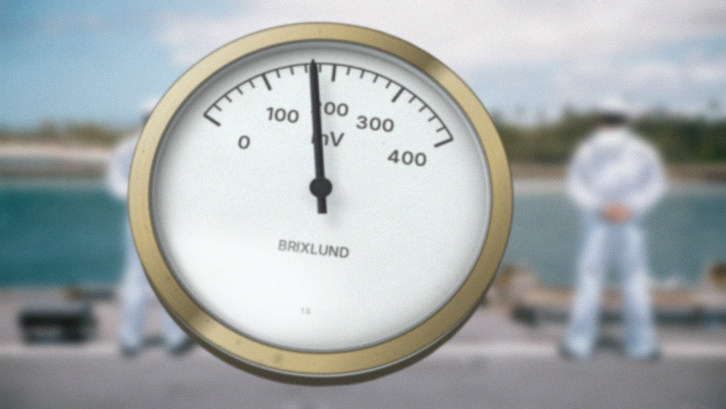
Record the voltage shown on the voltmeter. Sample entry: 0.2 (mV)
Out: 170 (mV)
